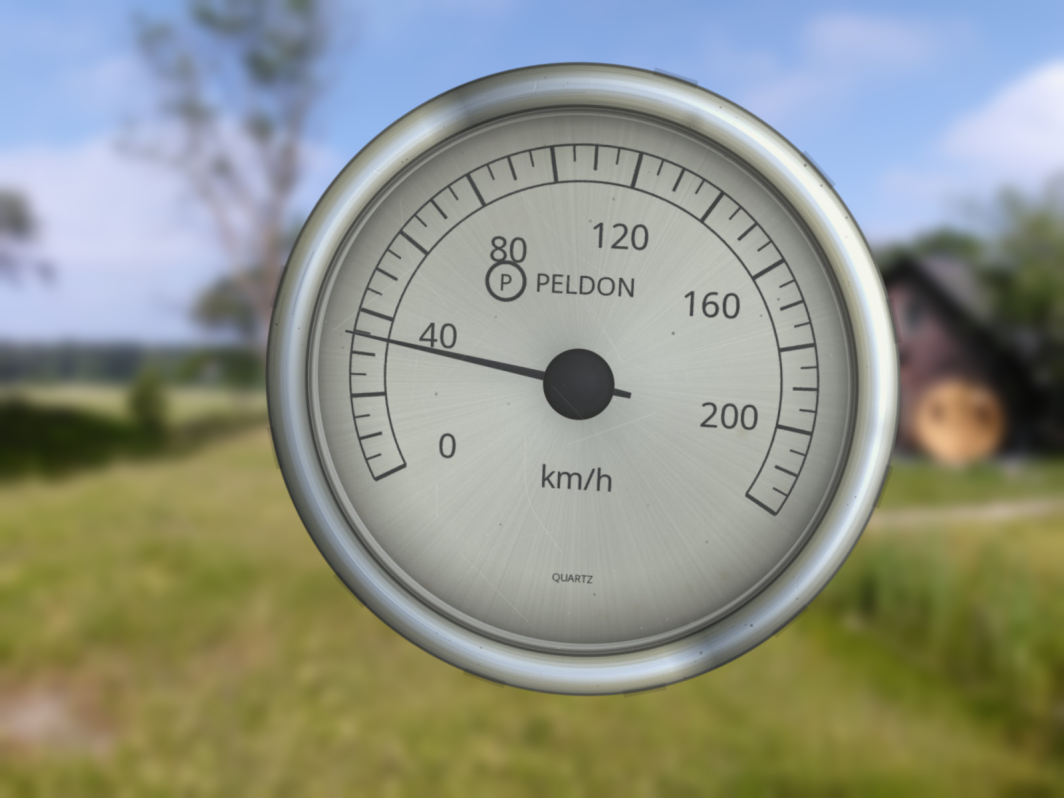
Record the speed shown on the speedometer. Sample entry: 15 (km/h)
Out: 35 (km/h)
